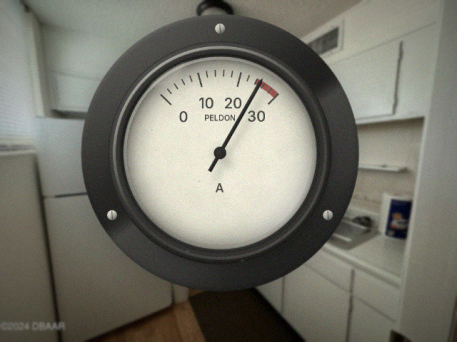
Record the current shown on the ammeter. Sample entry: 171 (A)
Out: 25 (A)
